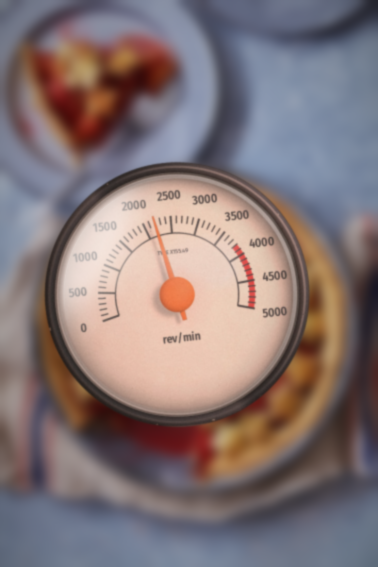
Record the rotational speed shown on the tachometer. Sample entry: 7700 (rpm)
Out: 2200 (rpm)
